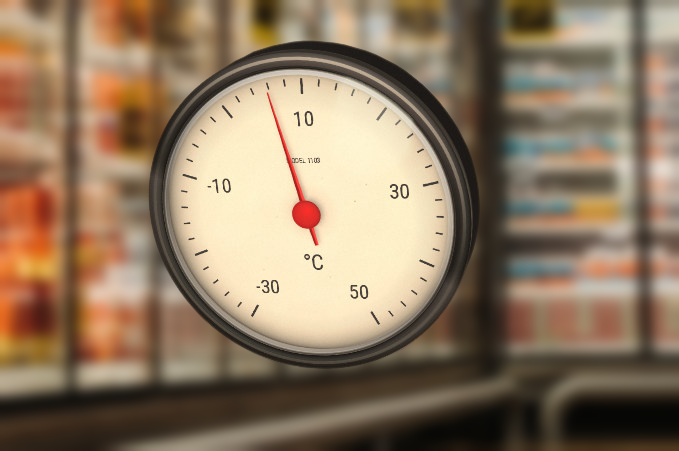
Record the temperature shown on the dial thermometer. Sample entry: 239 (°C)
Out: 6 (°C)
